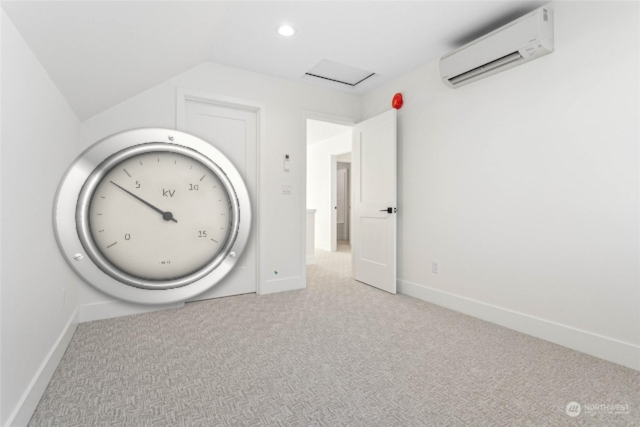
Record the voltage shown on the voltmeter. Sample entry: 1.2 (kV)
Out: 4 (kV)
